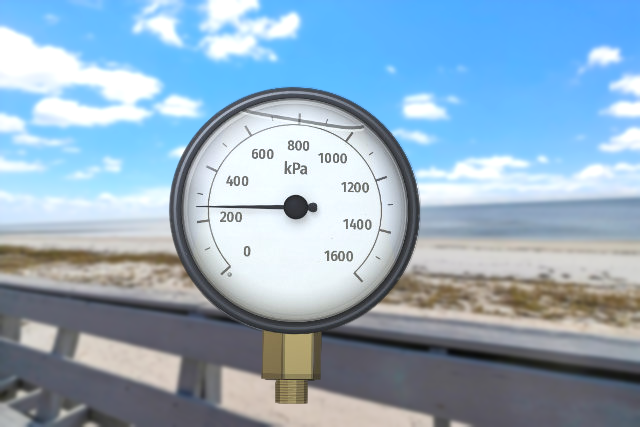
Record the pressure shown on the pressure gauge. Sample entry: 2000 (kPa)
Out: 250 (kPa)
